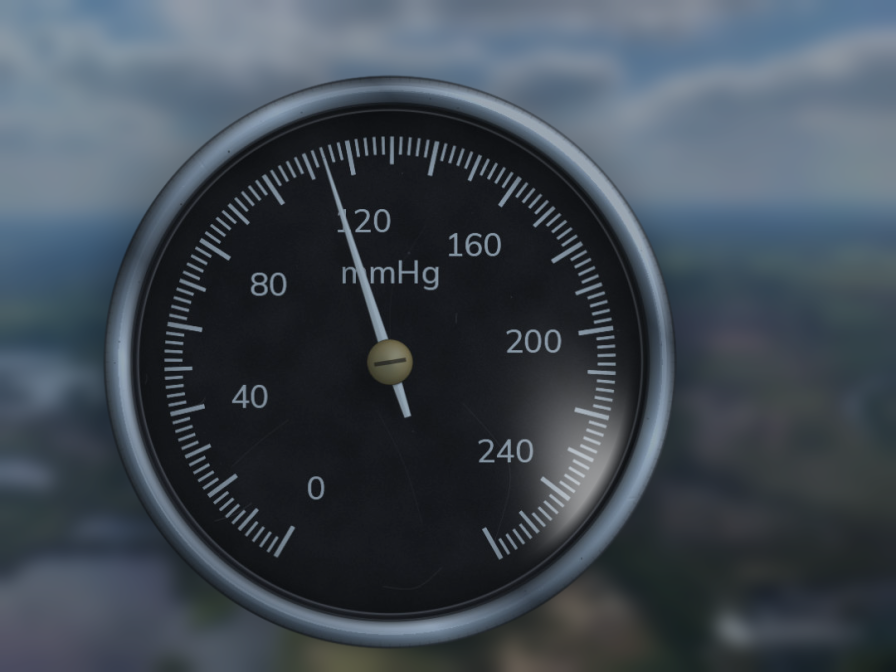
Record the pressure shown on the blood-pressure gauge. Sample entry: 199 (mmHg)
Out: 114 (mmHg)
